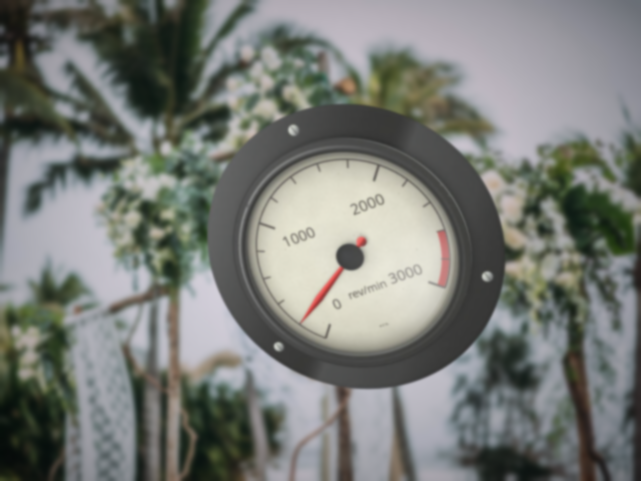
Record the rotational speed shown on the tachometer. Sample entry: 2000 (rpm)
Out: 200 (rpm)
